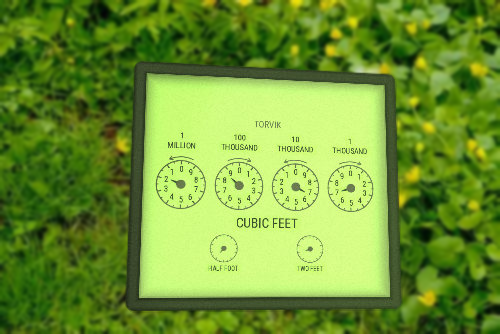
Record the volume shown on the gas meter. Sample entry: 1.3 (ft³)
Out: 186700 (ft³)
